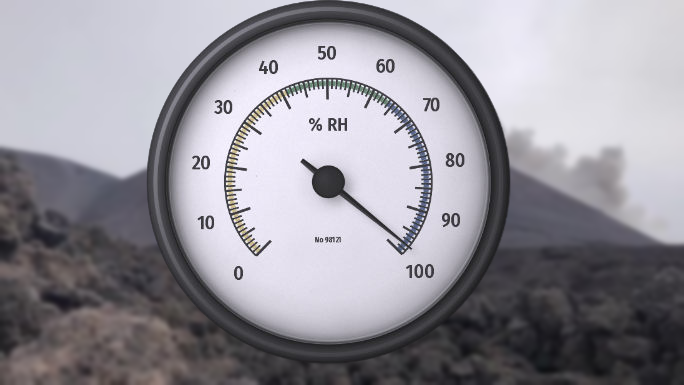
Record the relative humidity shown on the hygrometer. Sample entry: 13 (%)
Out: 98 (%)
